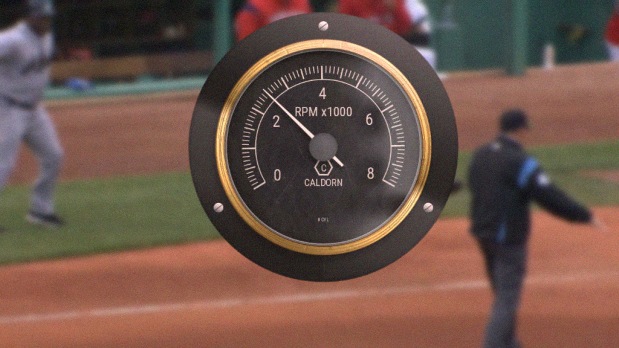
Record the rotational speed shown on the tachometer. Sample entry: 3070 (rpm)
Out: 2500 (rpm)
